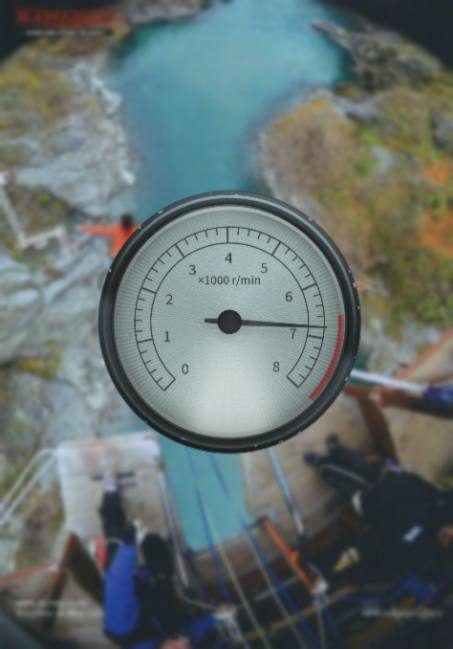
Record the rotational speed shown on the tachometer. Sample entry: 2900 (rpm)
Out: 6800 (rpm)
